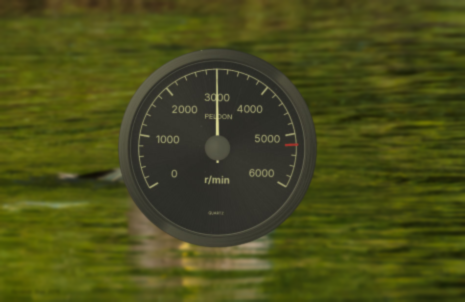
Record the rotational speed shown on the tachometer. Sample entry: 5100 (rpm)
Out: 3000 (rpm)
